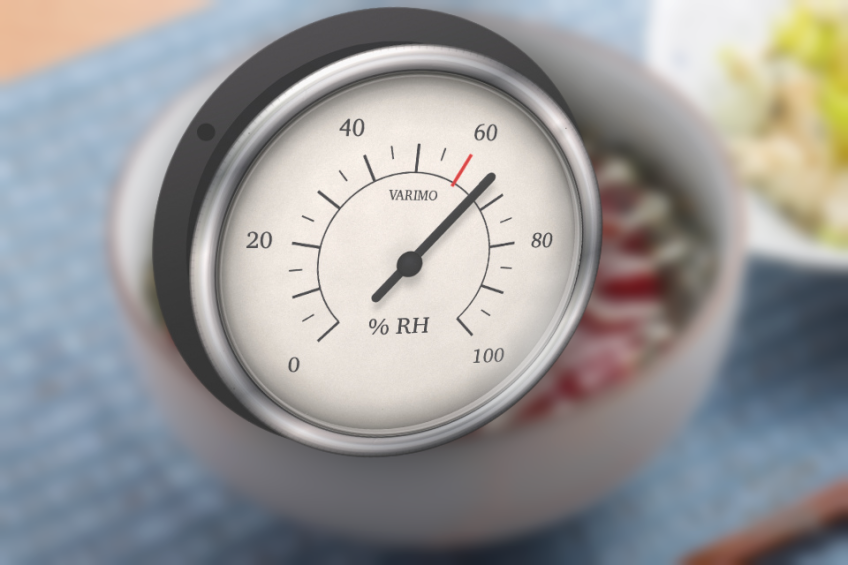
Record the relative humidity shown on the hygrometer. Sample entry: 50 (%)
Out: 65 (%)
